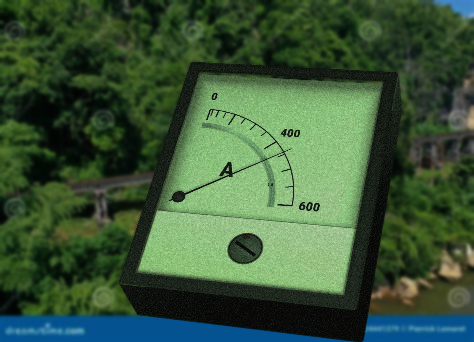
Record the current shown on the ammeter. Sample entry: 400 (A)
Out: 450 (A)
